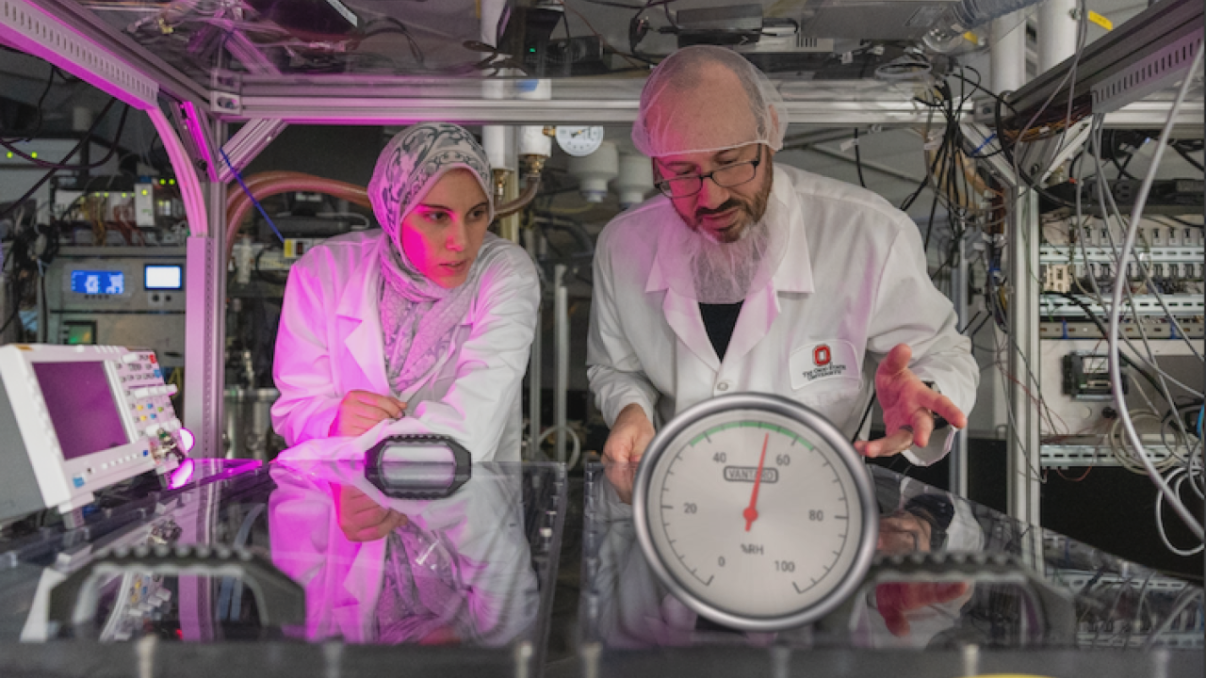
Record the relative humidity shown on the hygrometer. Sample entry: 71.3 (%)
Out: 54 (%)
